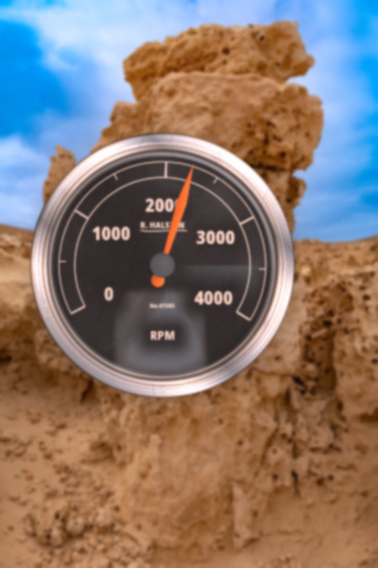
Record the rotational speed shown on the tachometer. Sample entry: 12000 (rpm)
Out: 2250 (rpm)
